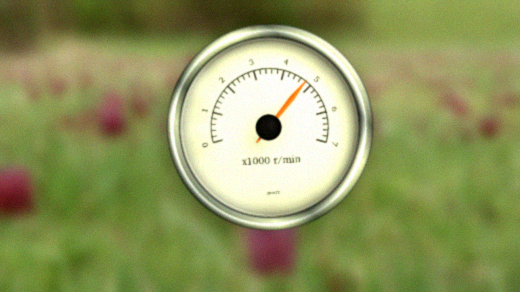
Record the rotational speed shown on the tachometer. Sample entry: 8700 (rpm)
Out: 4800 (rpm)
